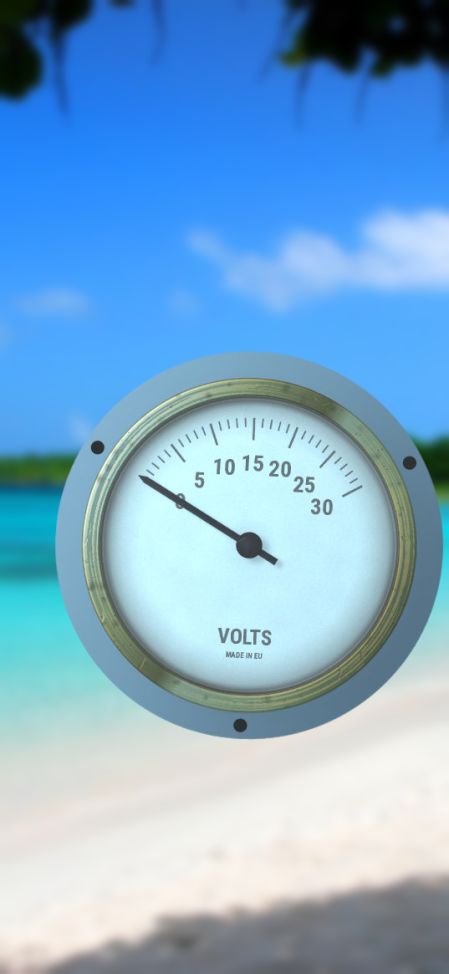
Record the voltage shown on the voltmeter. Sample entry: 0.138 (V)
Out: 0 (V)
